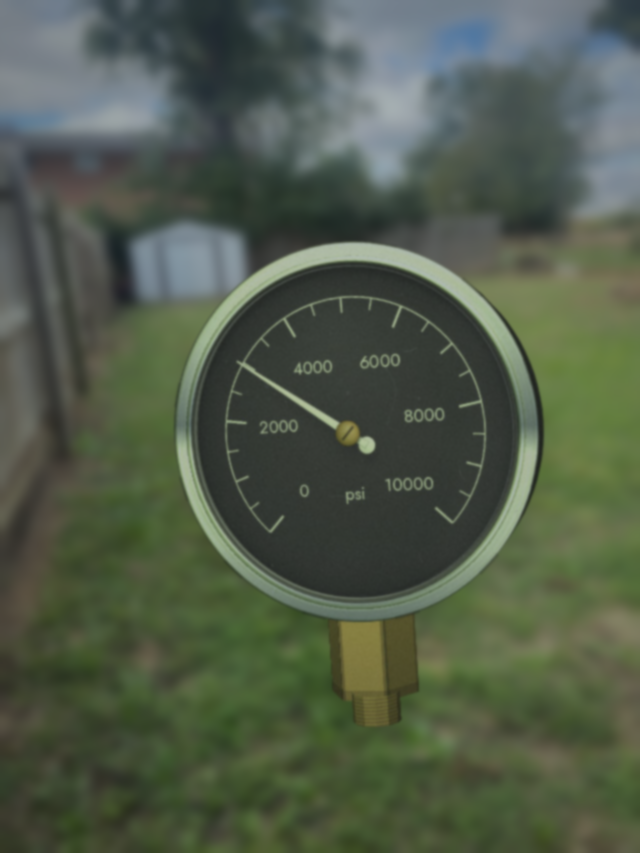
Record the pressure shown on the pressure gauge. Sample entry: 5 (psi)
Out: 3000 (psi)
